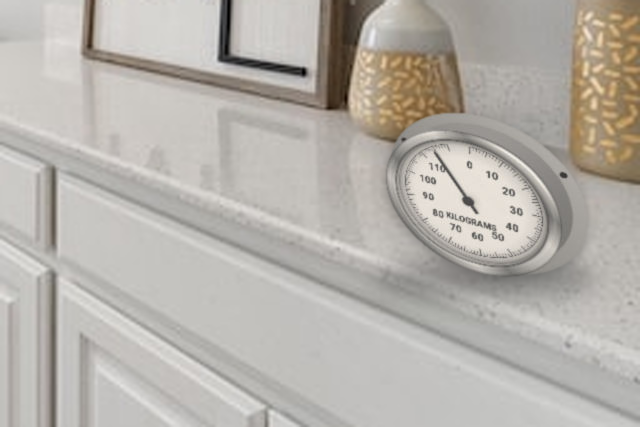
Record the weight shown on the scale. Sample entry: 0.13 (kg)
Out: 115 (kg)
